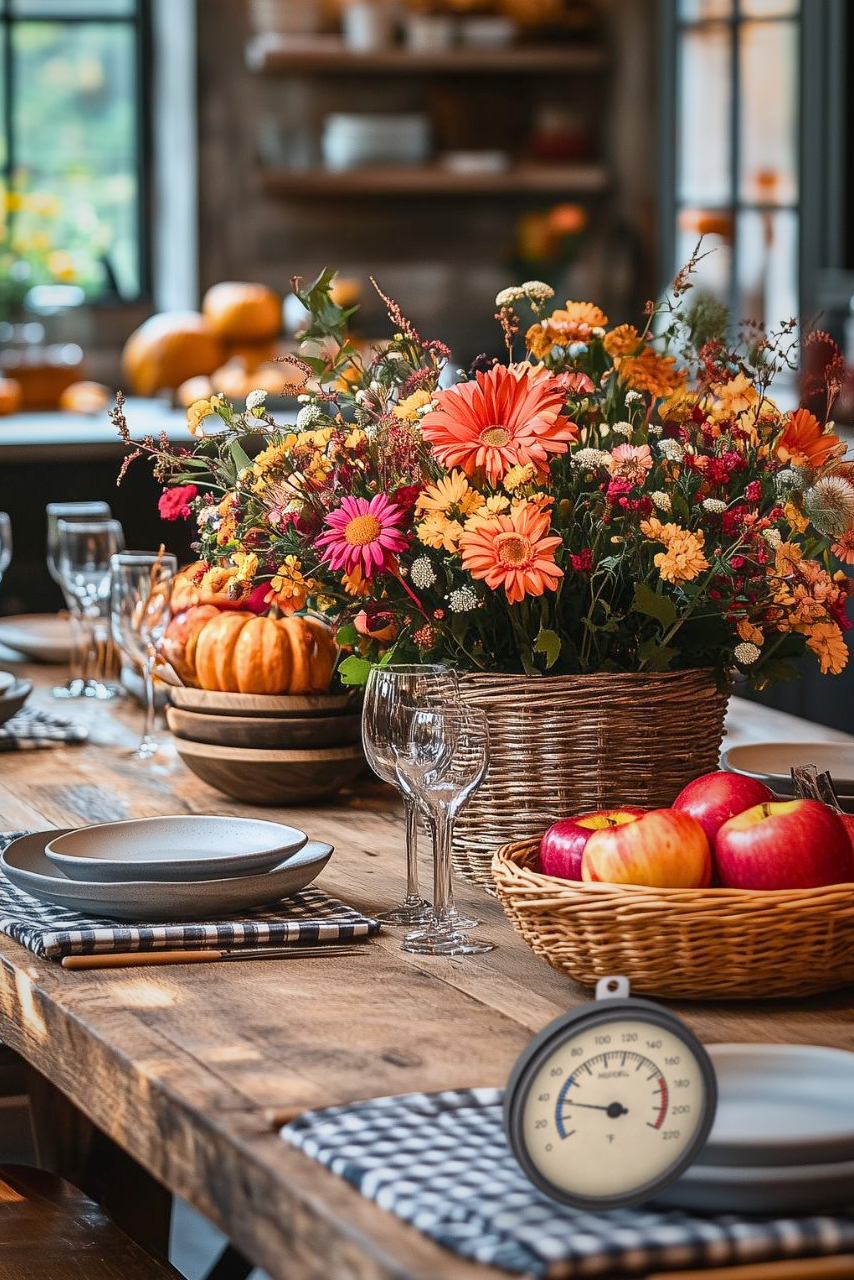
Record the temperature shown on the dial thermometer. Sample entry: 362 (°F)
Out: 40 (°F)
